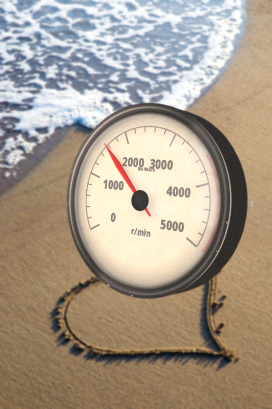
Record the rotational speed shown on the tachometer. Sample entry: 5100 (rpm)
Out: 1600 (rpm)
